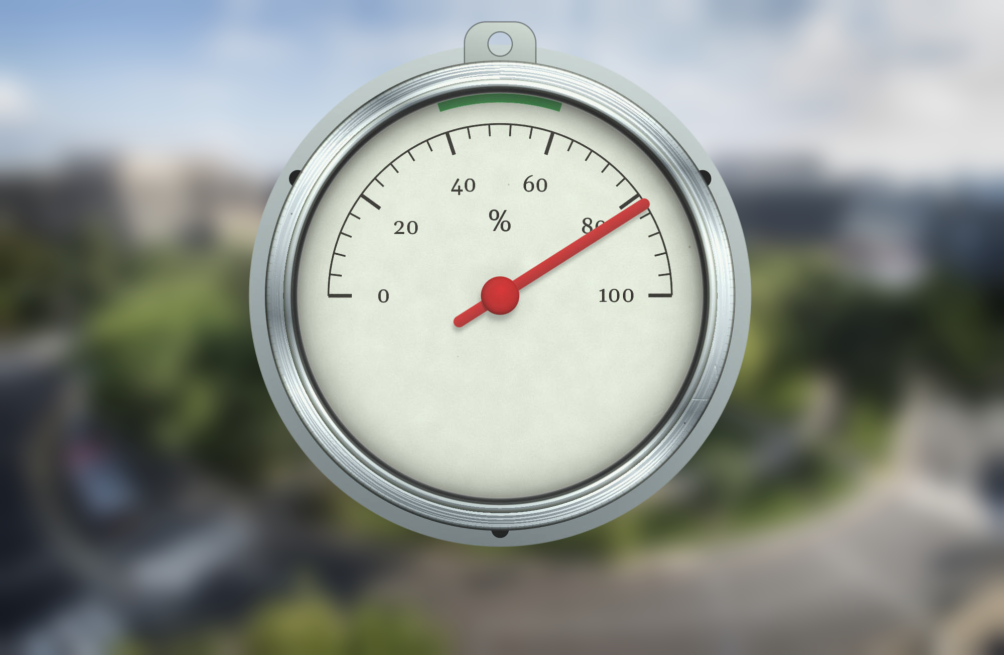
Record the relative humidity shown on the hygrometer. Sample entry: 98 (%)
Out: 82 (%)
